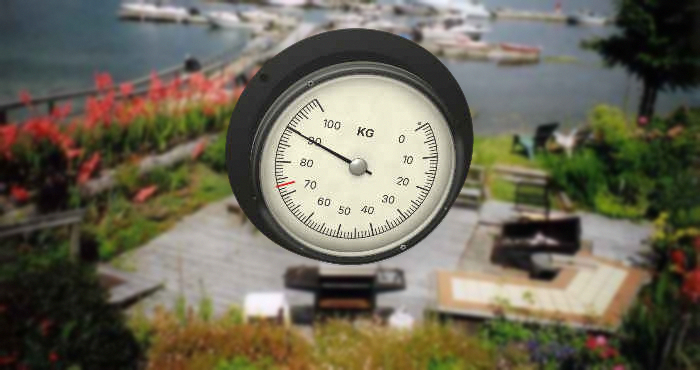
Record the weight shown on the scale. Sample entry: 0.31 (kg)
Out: 90 (kg)
